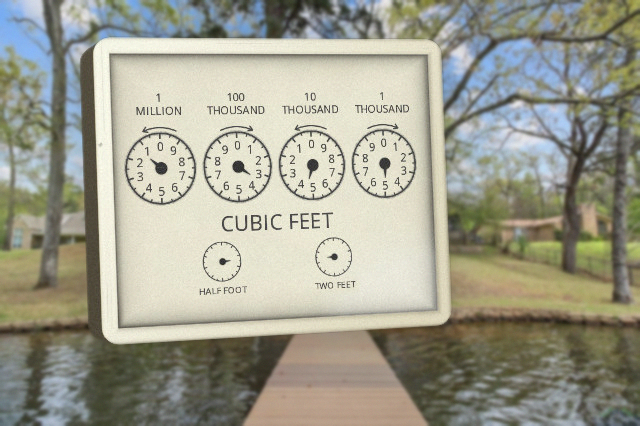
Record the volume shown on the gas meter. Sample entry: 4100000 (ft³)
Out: 134500 (ft³)
